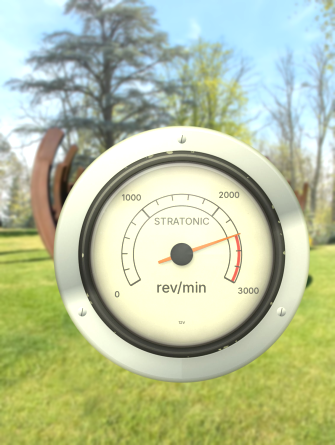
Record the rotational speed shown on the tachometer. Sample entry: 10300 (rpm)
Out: 2400 (rpm)
